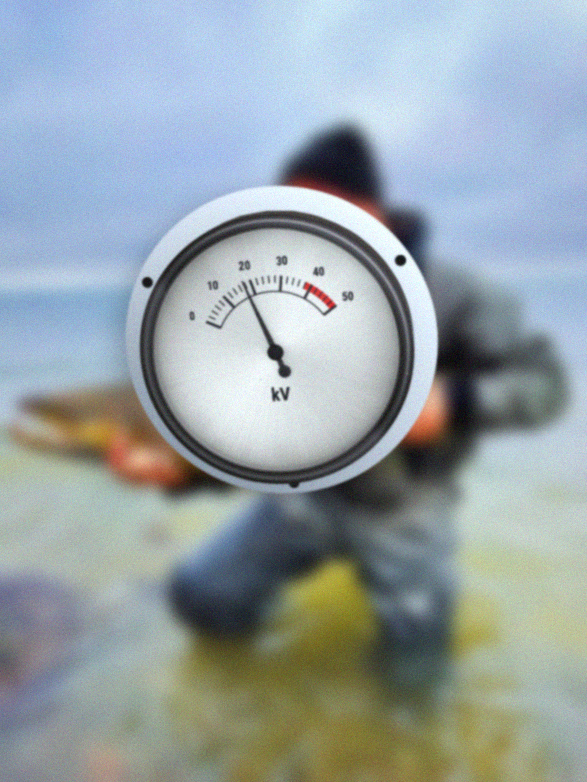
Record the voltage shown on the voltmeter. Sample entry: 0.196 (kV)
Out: 18 (kV)
